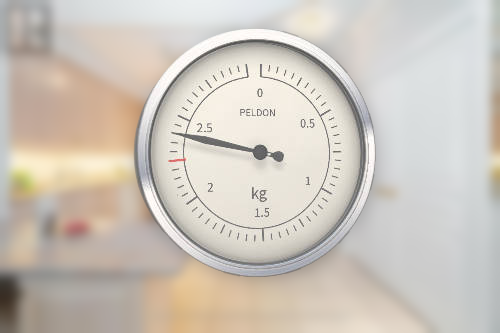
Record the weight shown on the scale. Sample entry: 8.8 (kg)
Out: 2.4 (kg)
